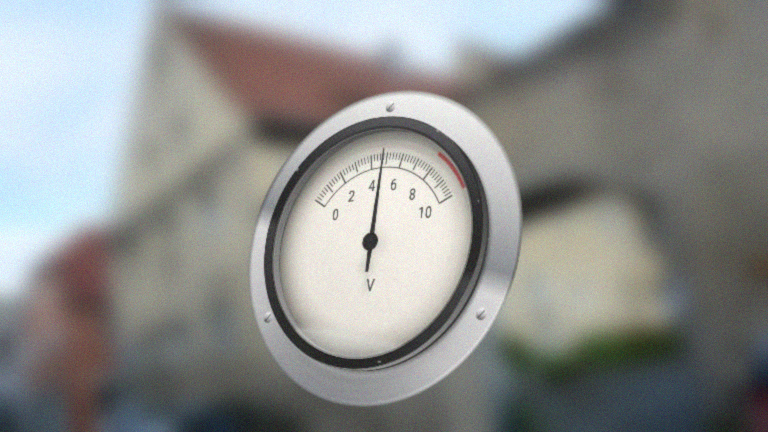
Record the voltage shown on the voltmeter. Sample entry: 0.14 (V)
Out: 5 (V)
